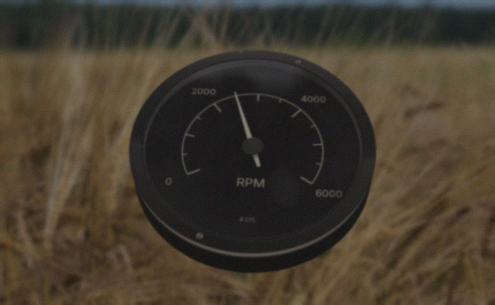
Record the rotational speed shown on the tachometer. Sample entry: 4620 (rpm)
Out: 2500 (rpm)
